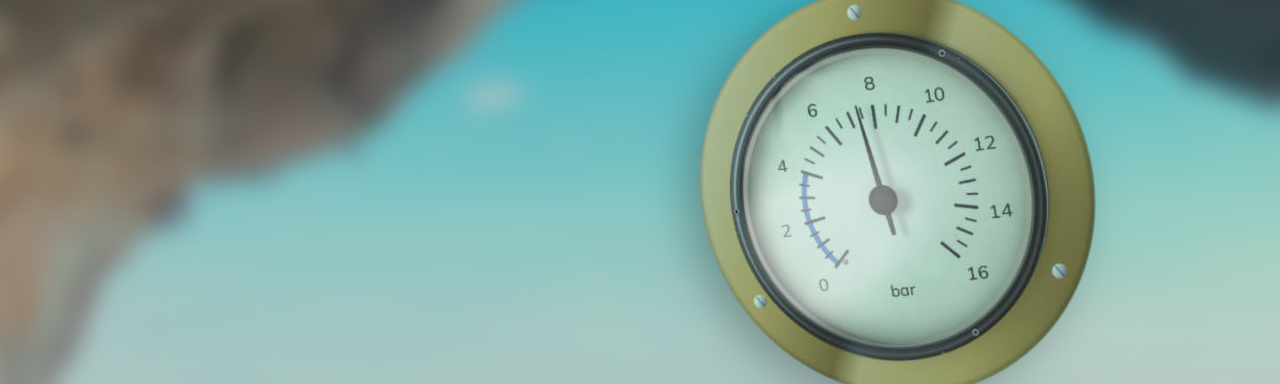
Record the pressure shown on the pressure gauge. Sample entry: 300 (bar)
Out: 7.5 (bar)
